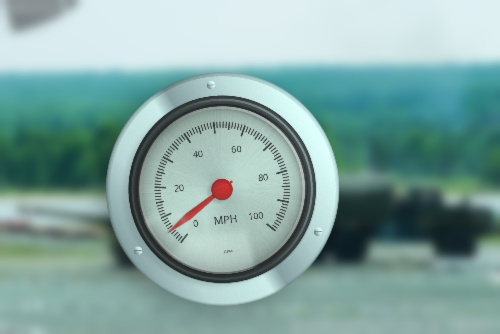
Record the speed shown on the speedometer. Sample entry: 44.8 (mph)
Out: 5 (mph)
